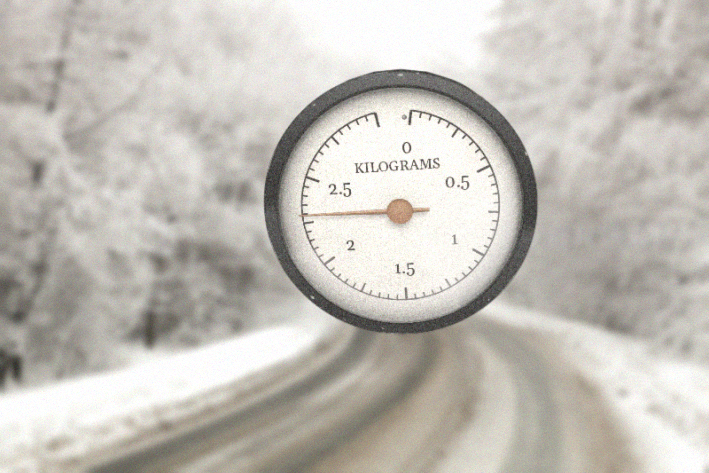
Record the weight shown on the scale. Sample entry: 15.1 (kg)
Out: 2.3 (kg)
